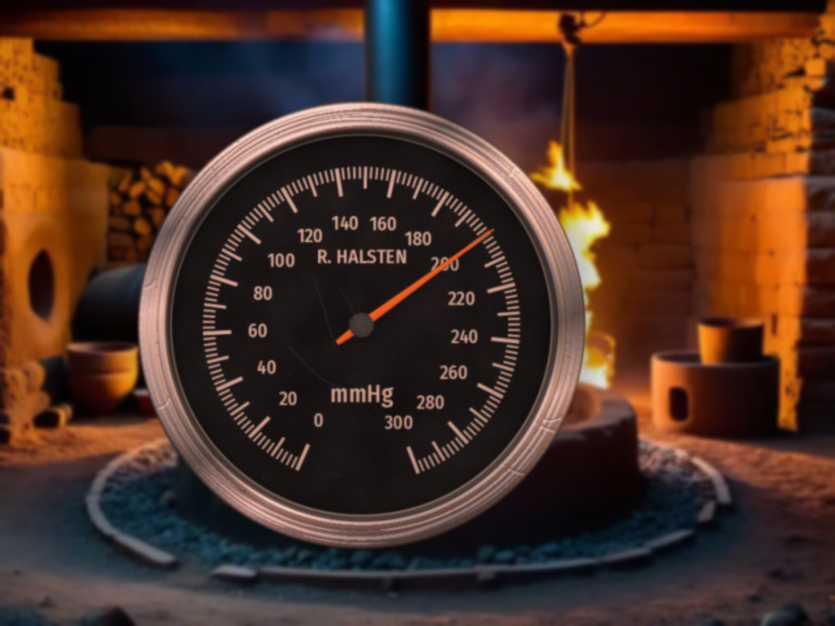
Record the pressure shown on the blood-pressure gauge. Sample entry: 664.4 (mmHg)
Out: 200 (mmHg)
